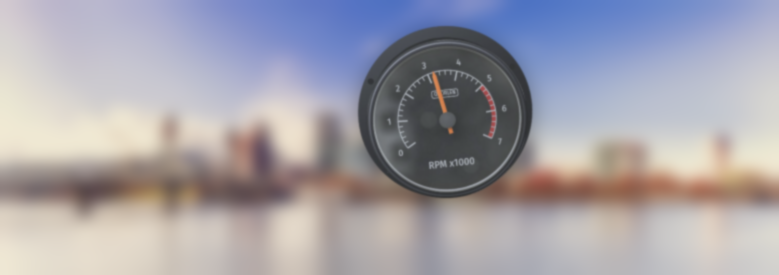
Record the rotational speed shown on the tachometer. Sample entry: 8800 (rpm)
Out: 3200 (rpm)
